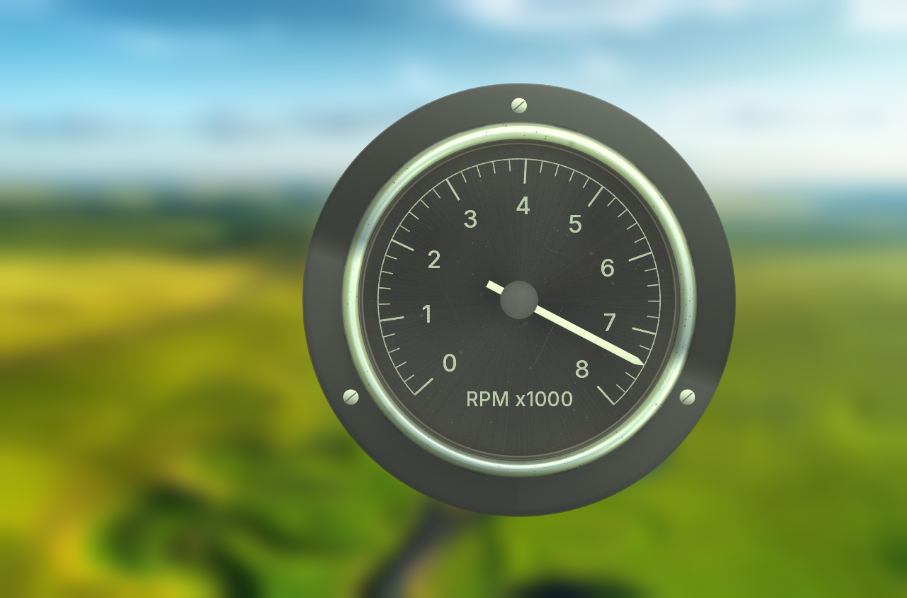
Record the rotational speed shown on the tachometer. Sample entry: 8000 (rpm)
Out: 7400 (rpm)
